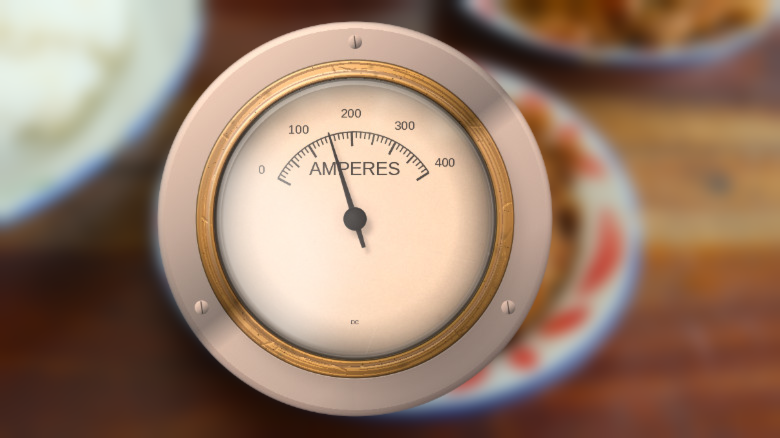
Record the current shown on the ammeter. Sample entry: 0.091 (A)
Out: 150 (A)
